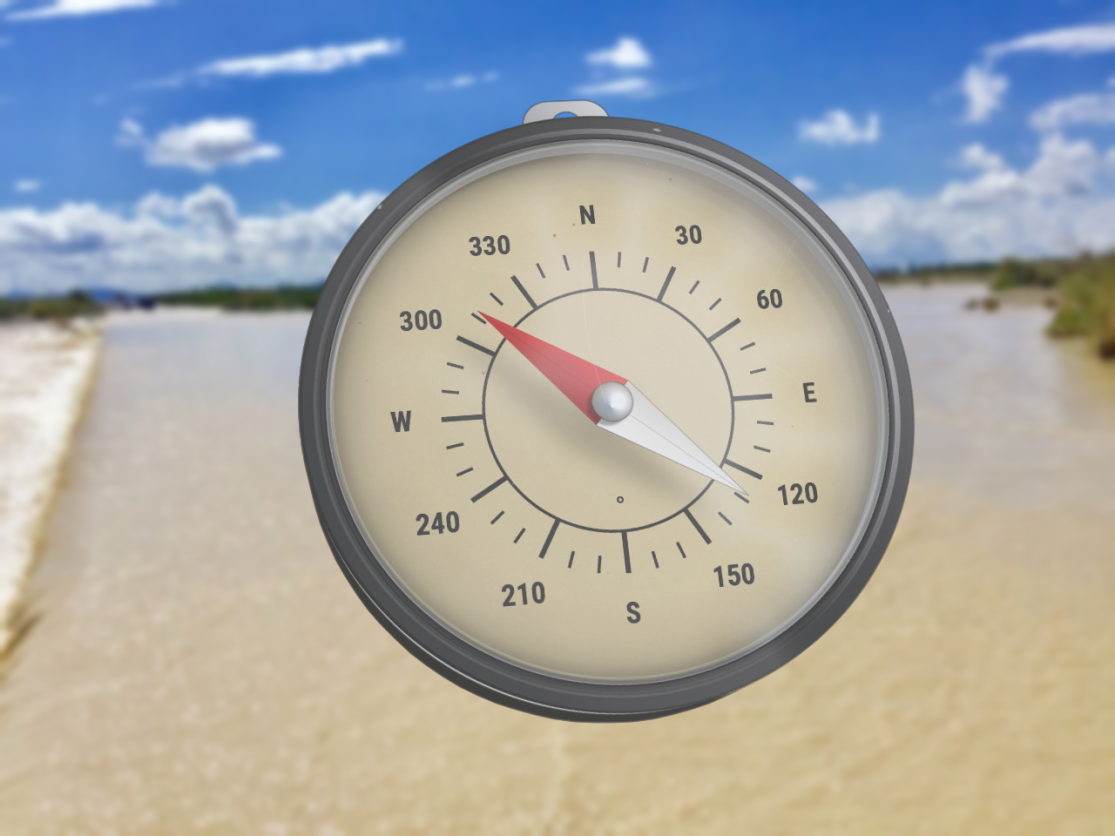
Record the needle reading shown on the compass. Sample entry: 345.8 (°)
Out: 310 (°)
